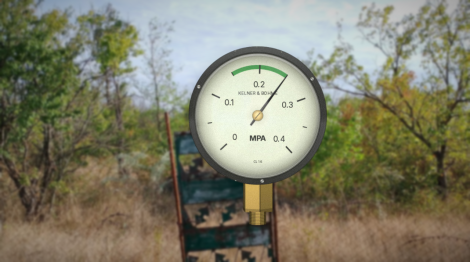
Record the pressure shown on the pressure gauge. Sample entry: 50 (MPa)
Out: 0.25 (MPa)
